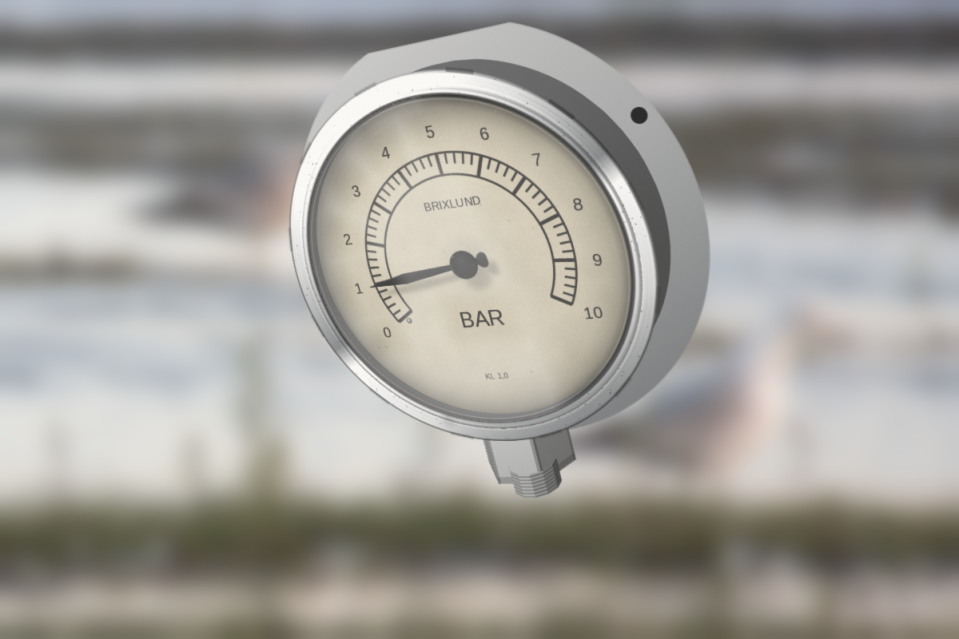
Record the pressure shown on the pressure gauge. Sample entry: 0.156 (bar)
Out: 1 (bar)
